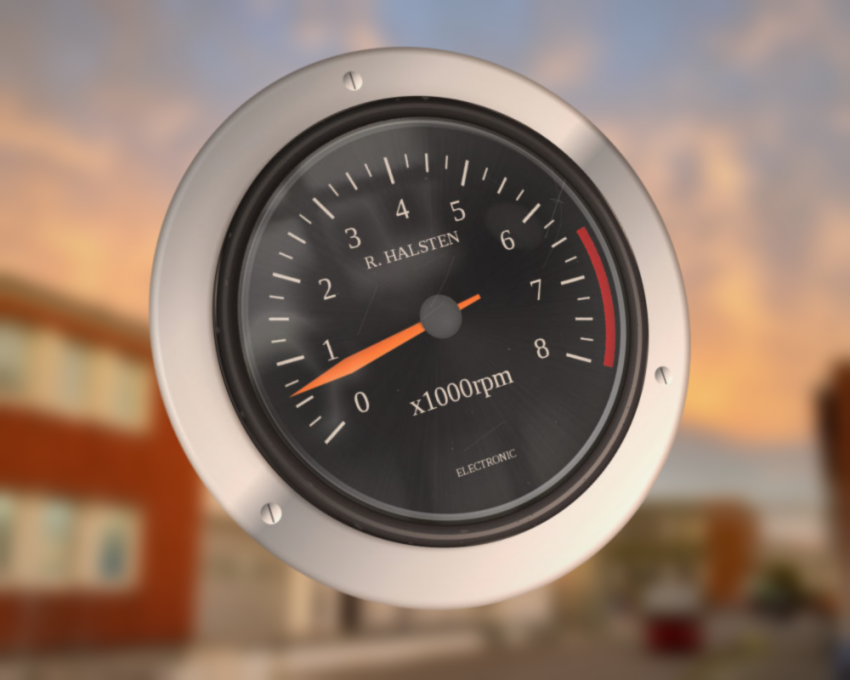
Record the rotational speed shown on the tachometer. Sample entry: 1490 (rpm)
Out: 625 (rpm)
